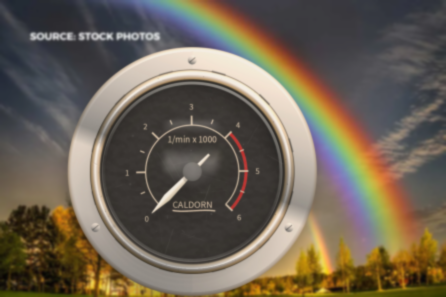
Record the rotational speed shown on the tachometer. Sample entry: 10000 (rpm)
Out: 0 (rpm)
